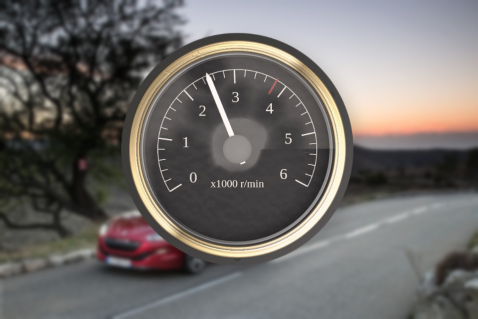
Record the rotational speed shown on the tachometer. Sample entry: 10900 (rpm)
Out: 2500 (rpm)
